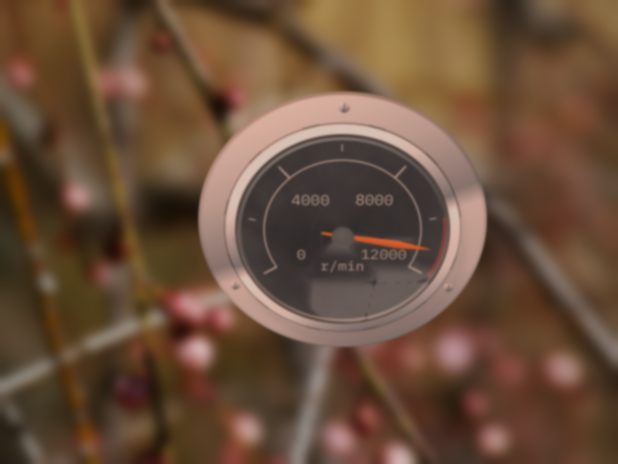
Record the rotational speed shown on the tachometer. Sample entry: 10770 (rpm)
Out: 11000 (rpm)
